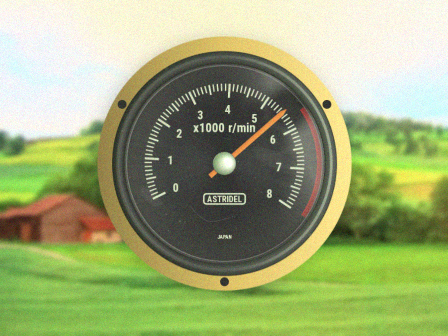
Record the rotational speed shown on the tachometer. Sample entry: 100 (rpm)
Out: 5500 (rpm)
